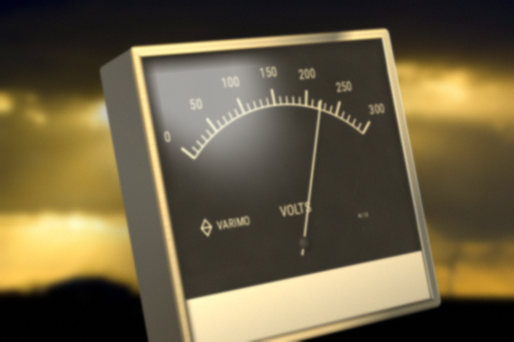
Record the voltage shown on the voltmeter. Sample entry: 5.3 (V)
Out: 220 (V)
